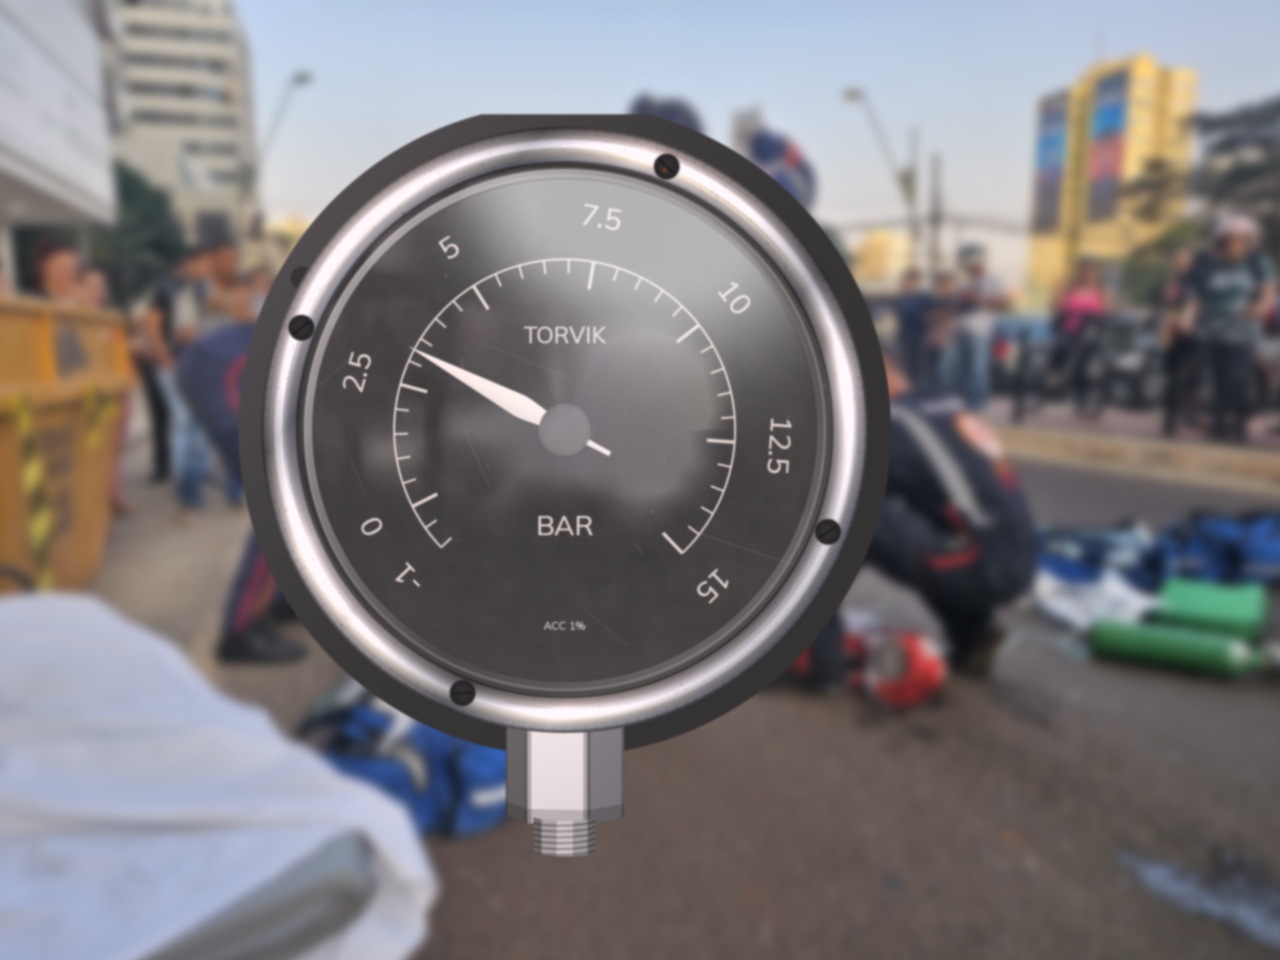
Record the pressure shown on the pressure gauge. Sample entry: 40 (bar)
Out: 3.25 (bar)
